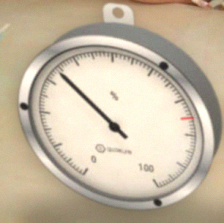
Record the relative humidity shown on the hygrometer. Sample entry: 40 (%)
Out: 35 (%)
